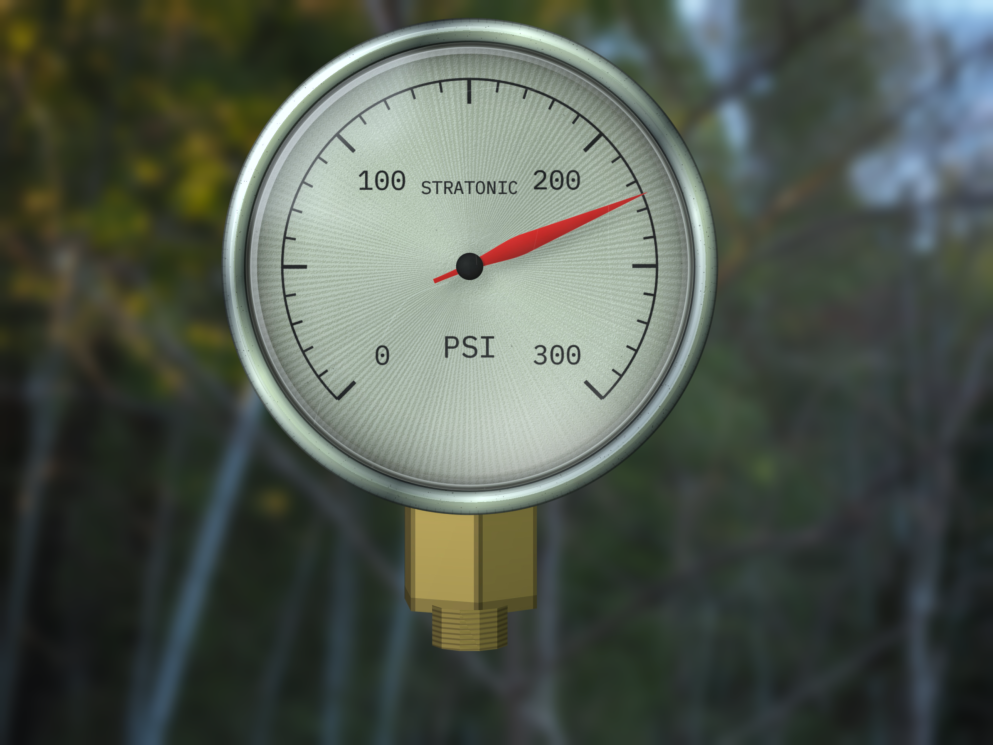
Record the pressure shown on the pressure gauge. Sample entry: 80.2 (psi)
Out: 225 (psi)
